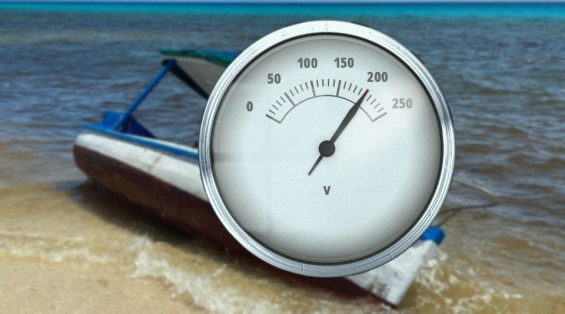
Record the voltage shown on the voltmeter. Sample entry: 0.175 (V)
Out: 200 (V)
